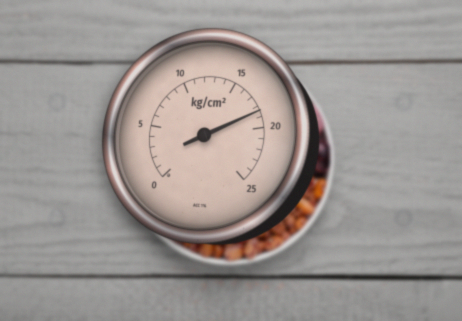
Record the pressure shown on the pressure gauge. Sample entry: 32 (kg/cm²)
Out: 18.5 (kg/cm²)
